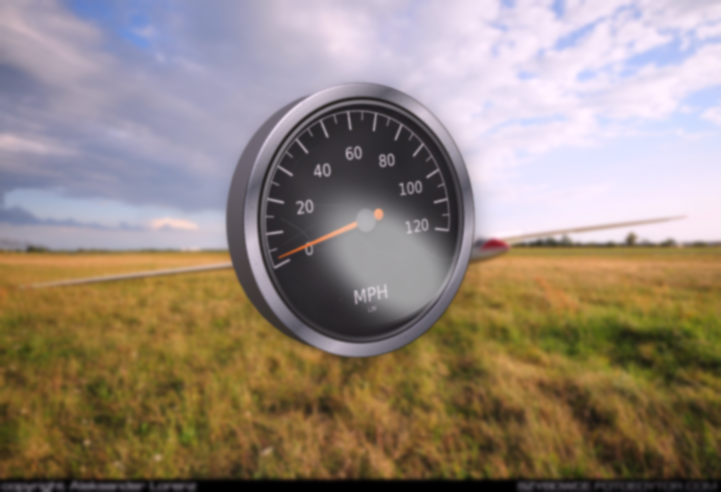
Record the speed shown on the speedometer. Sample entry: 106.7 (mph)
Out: 2.5 (mph)
